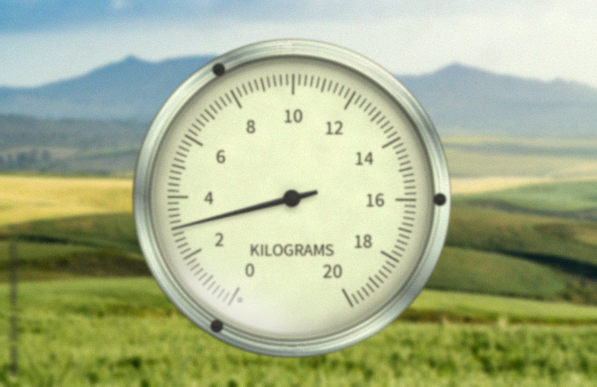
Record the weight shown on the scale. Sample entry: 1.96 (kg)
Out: 3 (kg)
